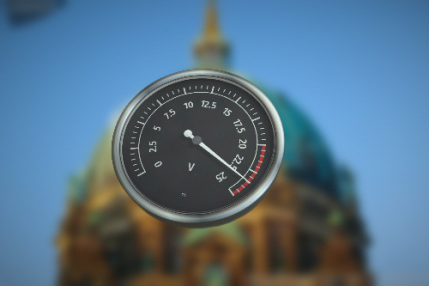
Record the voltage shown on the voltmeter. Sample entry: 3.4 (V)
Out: 23.5 (V)
